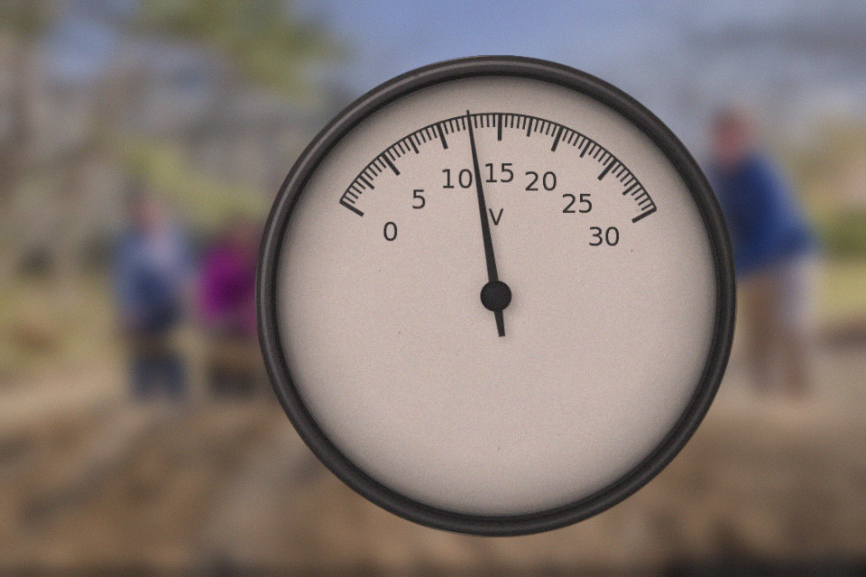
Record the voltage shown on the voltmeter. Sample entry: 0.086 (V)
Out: 12.5 (V)
